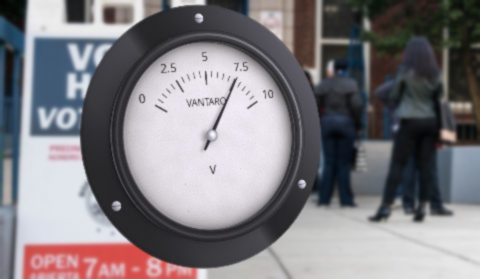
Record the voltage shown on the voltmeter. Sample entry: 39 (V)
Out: 7.5 (V)
